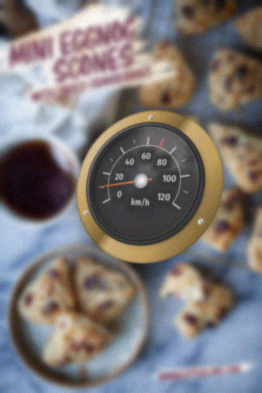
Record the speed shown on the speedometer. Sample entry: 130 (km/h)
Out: 10 (km/h)
